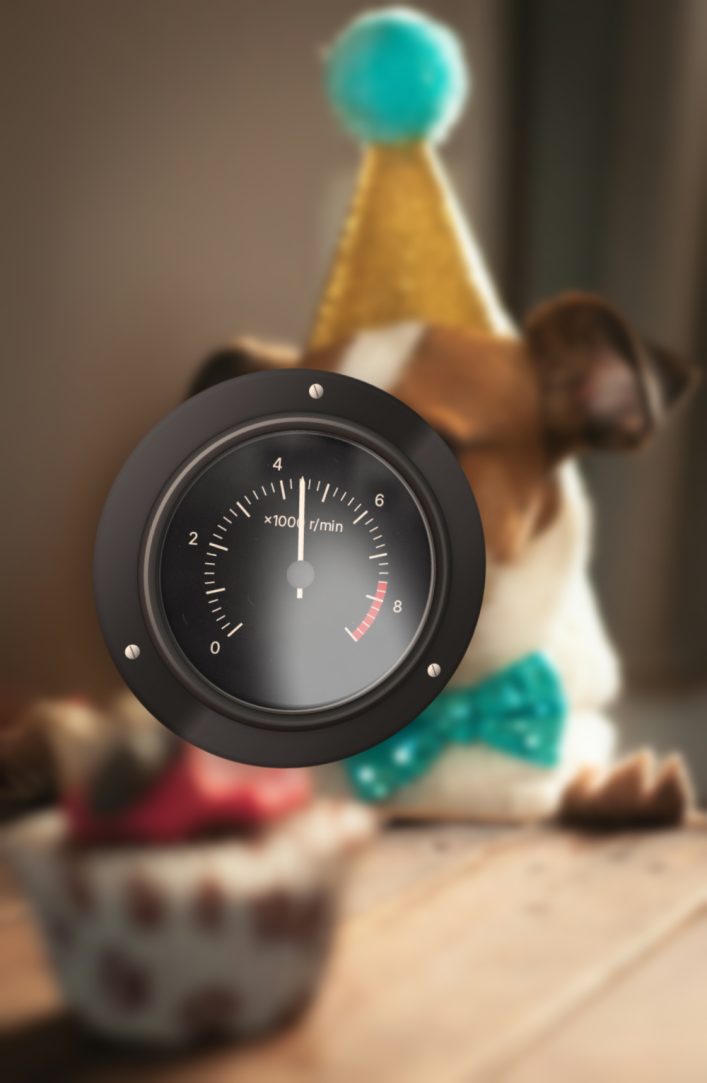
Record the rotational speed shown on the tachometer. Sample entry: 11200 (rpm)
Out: 4400 (rpm)
